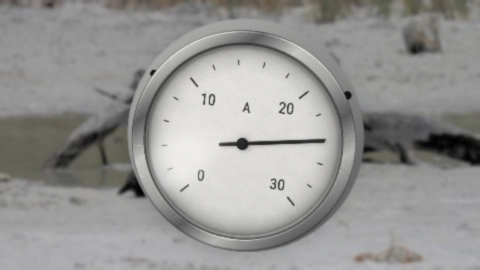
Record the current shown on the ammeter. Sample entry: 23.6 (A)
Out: 24 (A)
